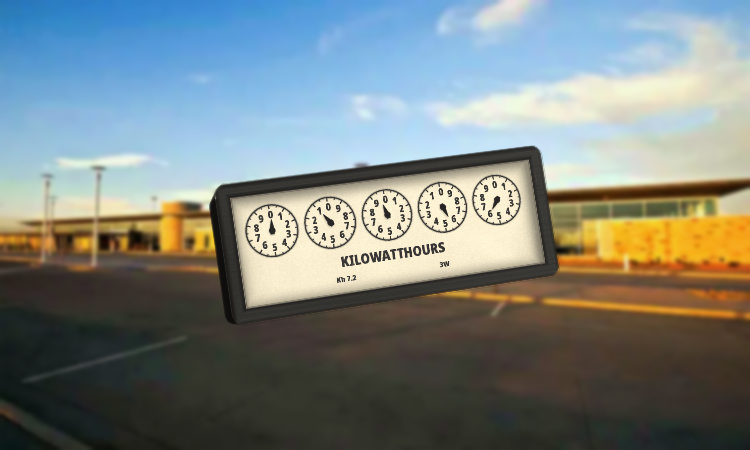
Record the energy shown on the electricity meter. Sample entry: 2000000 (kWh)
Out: 956 (kWh)
